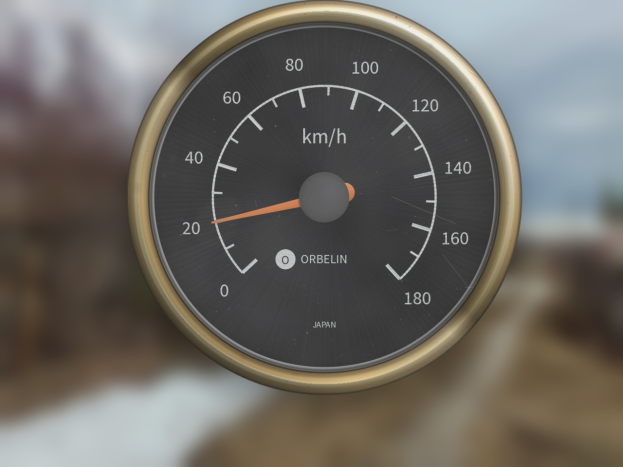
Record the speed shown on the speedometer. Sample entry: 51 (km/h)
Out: 20 (km/h)
